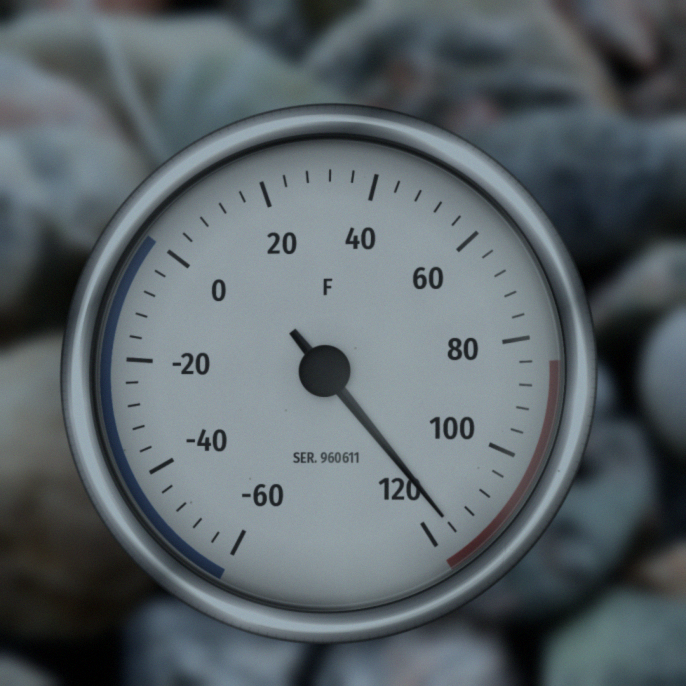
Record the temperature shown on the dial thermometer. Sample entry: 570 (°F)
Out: 116 (°F)
